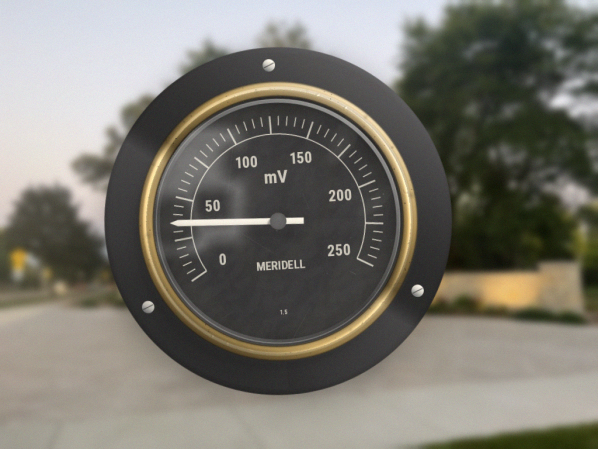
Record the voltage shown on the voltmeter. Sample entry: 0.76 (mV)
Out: 35 (mV)
